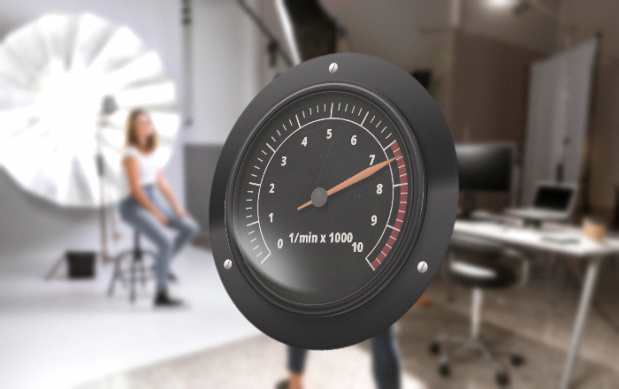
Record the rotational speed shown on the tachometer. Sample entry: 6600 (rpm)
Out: 7400 (rpm)
